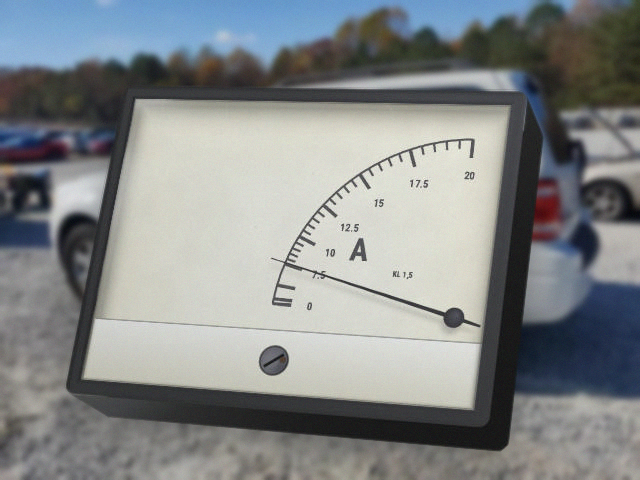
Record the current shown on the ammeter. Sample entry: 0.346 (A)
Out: 7.5 (A)
